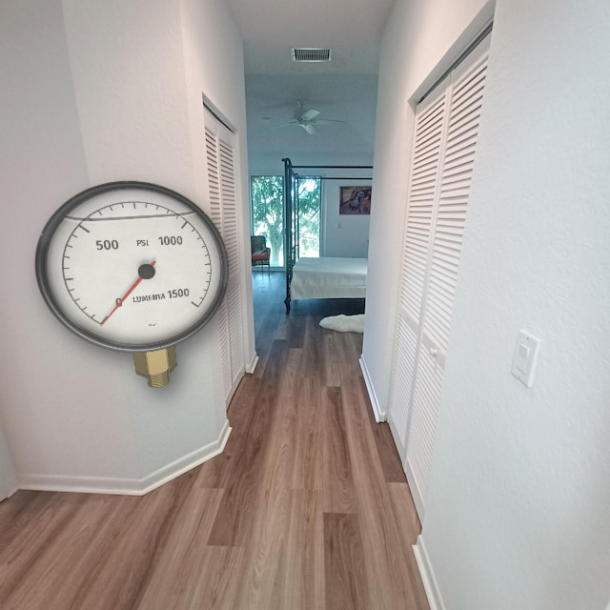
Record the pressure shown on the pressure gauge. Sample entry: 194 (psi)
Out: 0 (psi)
